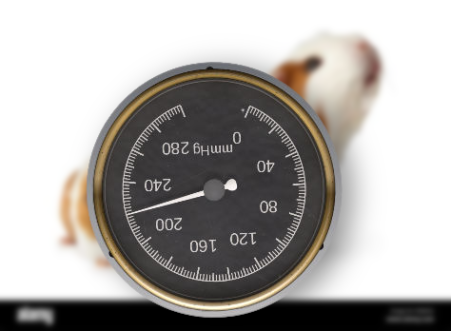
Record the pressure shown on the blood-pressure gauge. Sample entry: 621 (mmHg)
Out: 220 (mmHg)
